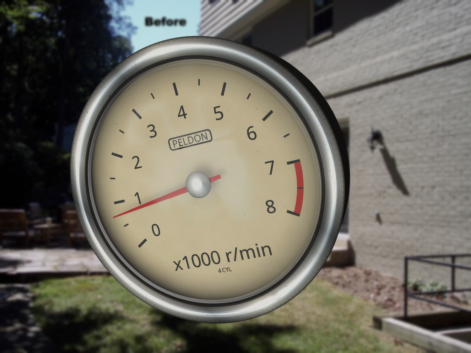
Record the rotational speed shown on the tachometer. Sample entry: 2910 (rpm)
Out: 750 (rpm)
